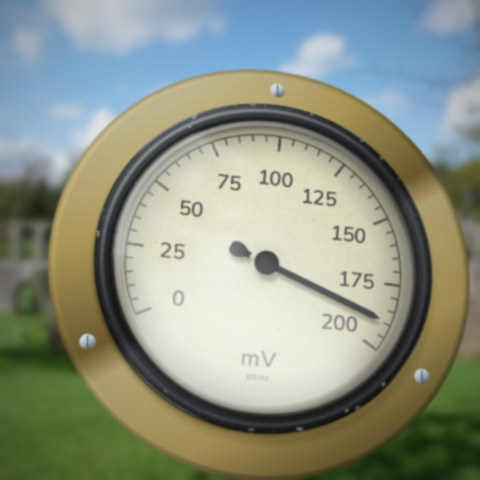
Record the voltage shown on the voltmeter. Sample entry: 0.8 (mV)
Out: 190 (mV)
